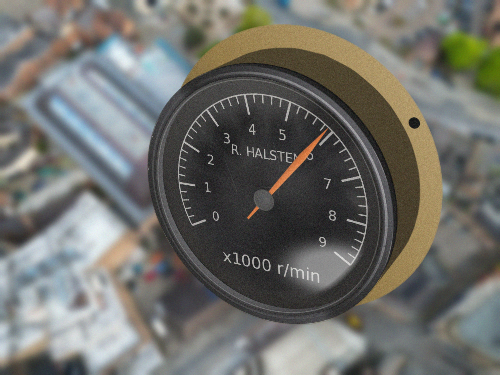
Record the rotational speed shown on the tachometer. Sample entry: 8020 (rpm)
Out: 5900 (rpm)
